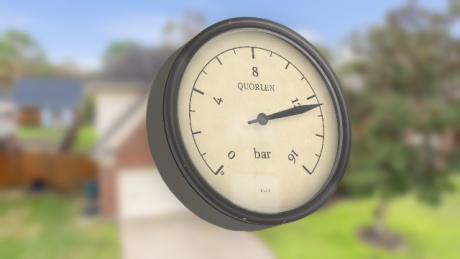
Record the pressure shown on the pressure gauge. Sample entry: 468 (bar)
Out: 12.5 (bar)
